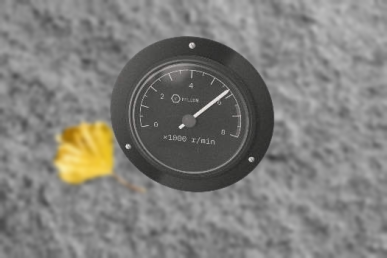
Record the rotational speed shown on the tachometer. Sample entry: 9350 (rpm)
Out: 5750 (rpm)
